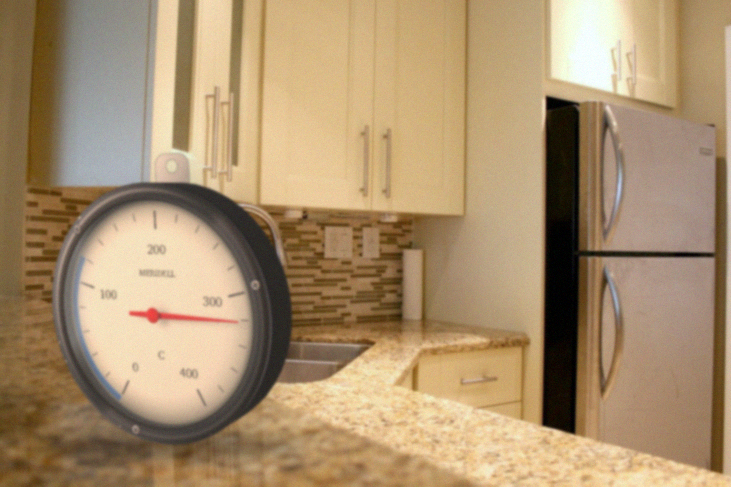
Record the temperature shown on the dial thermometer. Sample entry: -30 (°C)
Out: 320 (°C)
